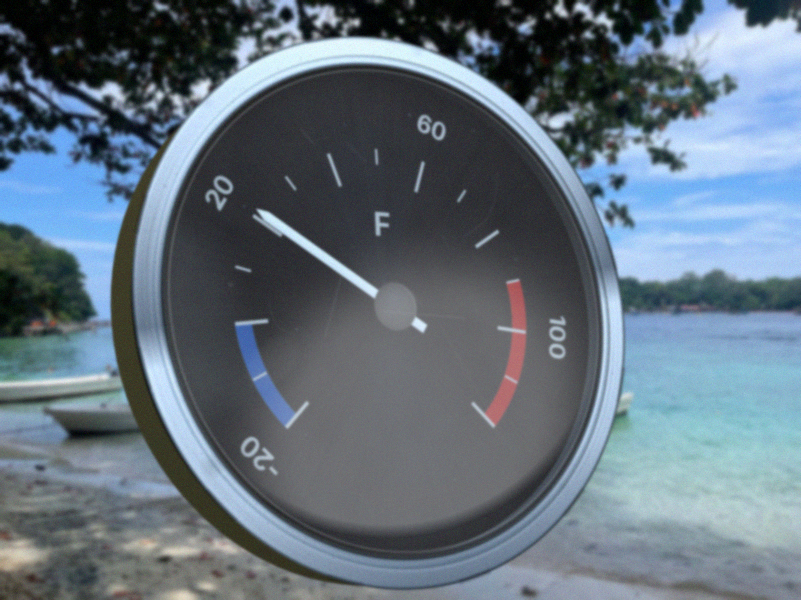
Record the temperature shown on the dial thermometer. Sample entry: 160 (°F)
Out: 20 (°F)
